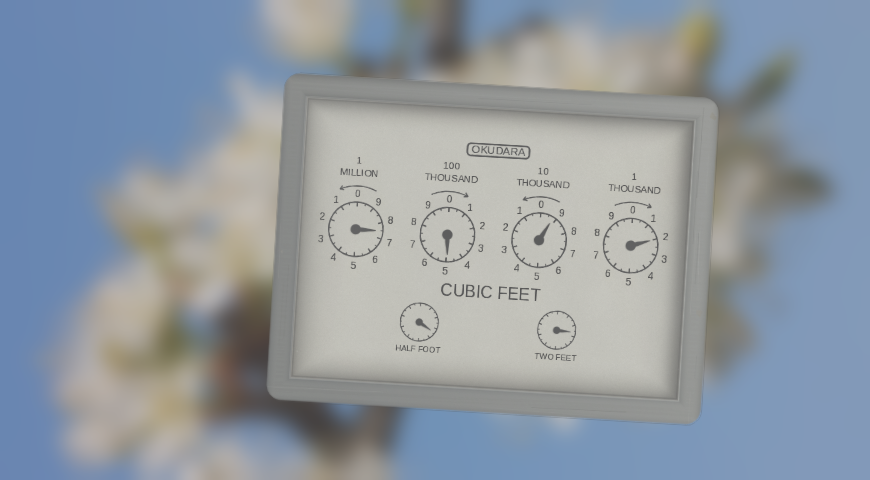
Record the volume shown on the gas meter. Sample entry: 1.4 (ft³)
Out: 749200 (ft³)
